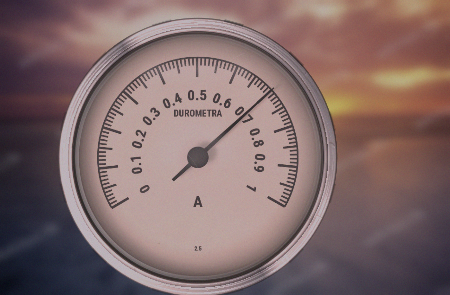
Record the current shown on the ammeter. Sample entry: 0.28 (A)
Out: 0.7 (A)
